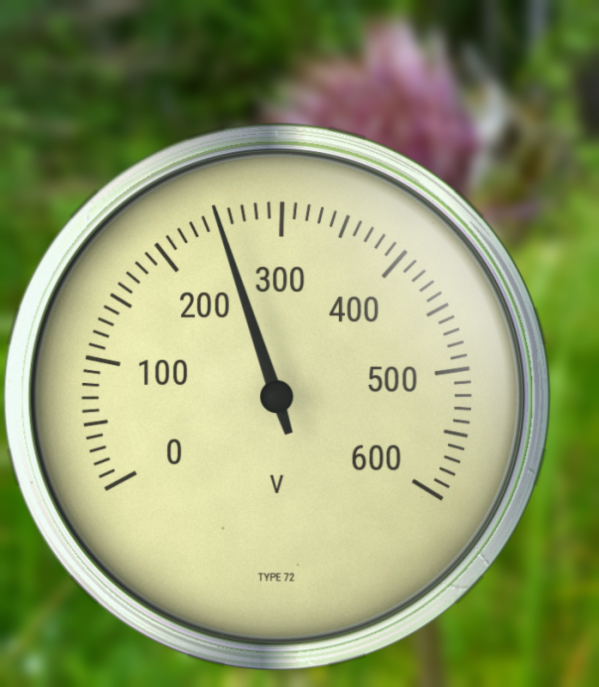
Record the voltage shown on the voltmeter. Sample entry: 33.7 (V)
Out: 250 (V)
